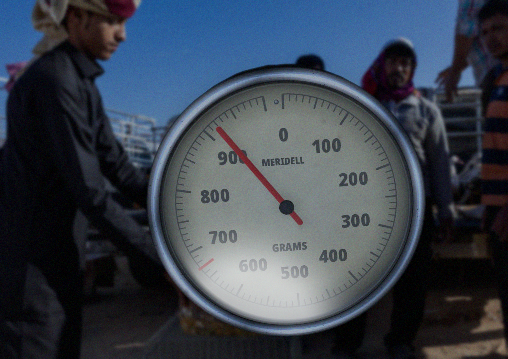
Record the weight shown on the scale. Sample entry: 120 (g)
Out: 920 (g)
